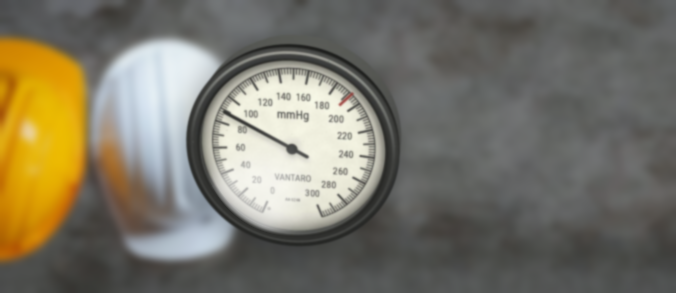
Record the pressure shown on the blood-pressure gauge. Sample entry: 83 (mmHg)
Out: 90 (mmHg)
